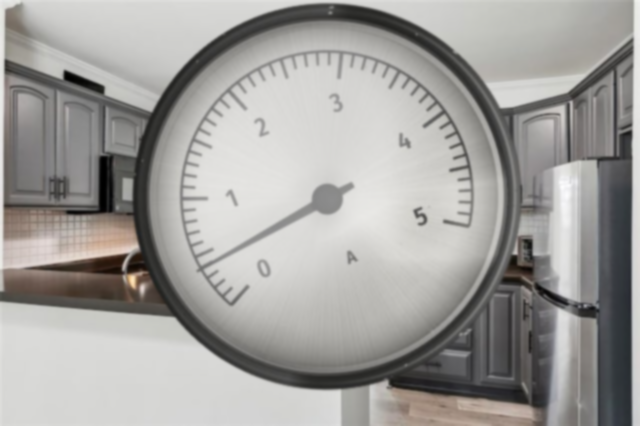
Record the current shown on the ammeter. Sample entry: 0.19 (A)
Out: 0.4 (A)
